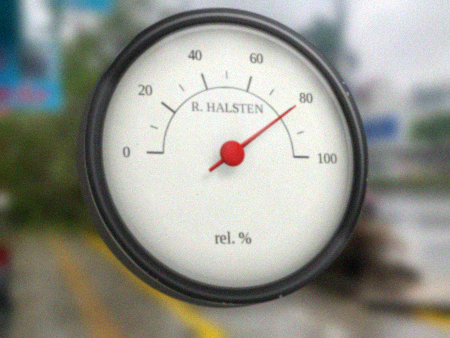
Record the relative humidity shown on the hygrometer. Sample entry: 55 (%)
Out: 80 (%)
